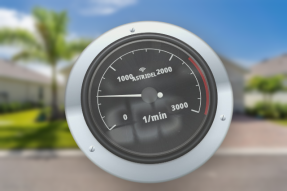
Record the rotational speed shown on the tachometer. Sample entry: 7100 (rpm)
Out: 500 (rpm)
